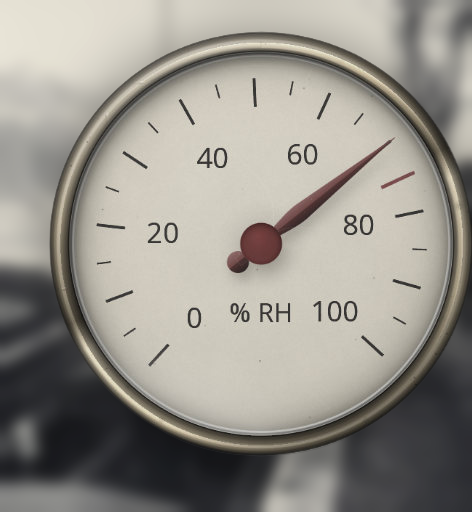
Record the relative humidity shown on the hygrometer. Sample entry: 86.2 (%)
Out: 70 (%)
